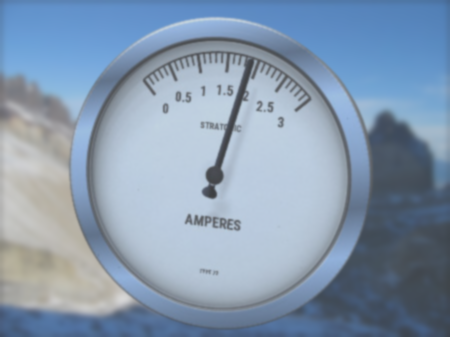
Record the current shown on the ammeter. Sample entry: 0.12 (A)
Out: 1.9 (A)
